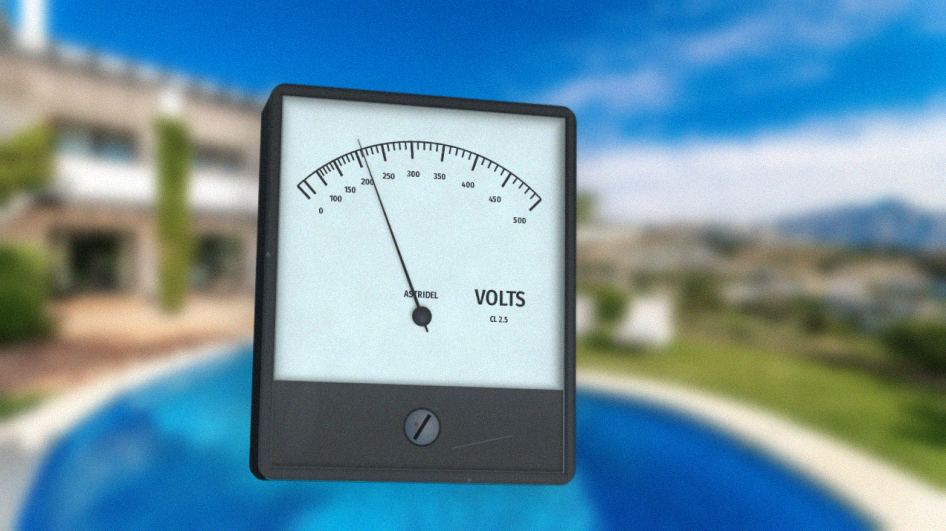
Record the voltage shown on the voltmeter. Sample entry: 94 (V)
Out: 210 (V)
